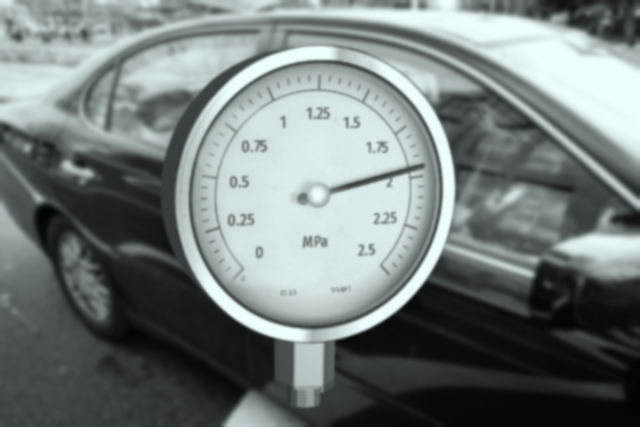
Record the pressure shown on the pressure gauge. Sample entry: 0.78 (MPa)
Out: 1.95 (MPa)
